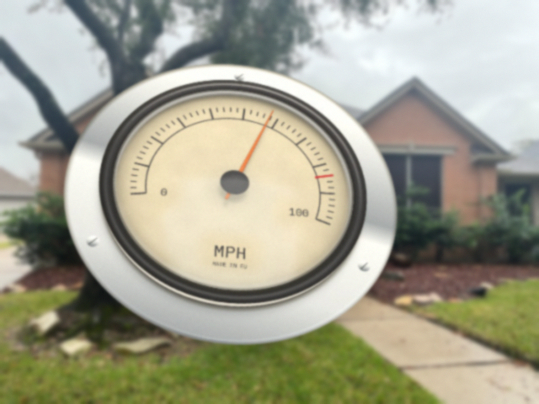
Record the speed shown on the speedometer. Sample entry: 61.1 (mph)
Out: 58 (mph)
